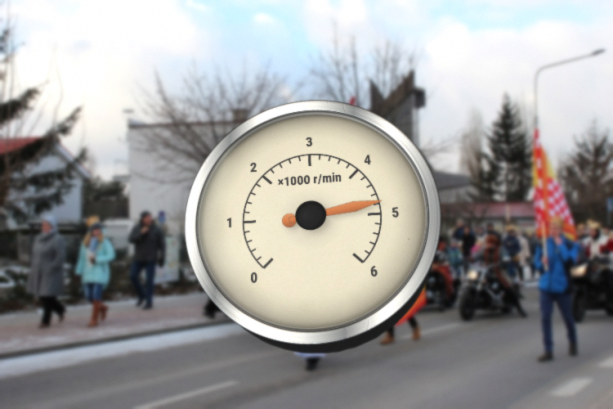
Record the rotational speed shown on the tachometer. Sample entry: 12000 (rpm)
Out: 4800 (rpm)
